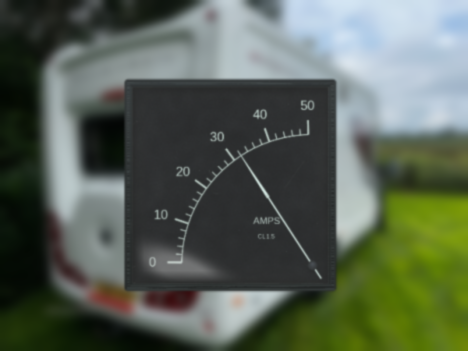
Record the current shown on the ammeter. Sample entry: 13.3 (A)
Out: 32 (A)
